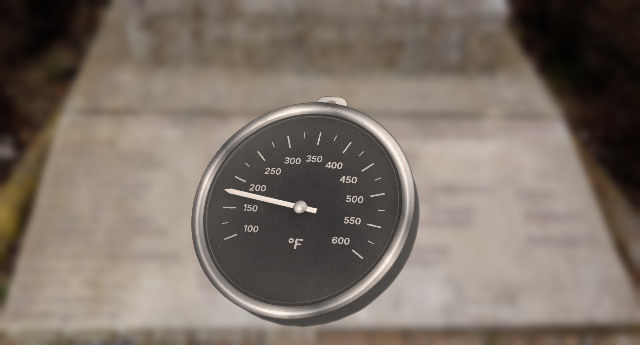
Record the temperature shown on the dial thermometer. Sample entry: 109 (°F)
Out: 175 (°F)
